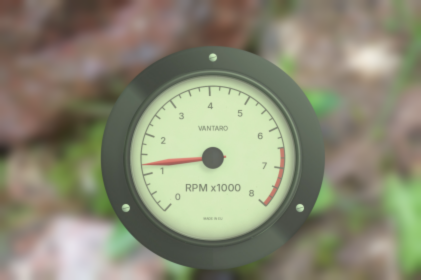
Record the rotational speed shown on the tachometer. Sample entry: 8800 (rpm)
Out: 1250 (rpm)
